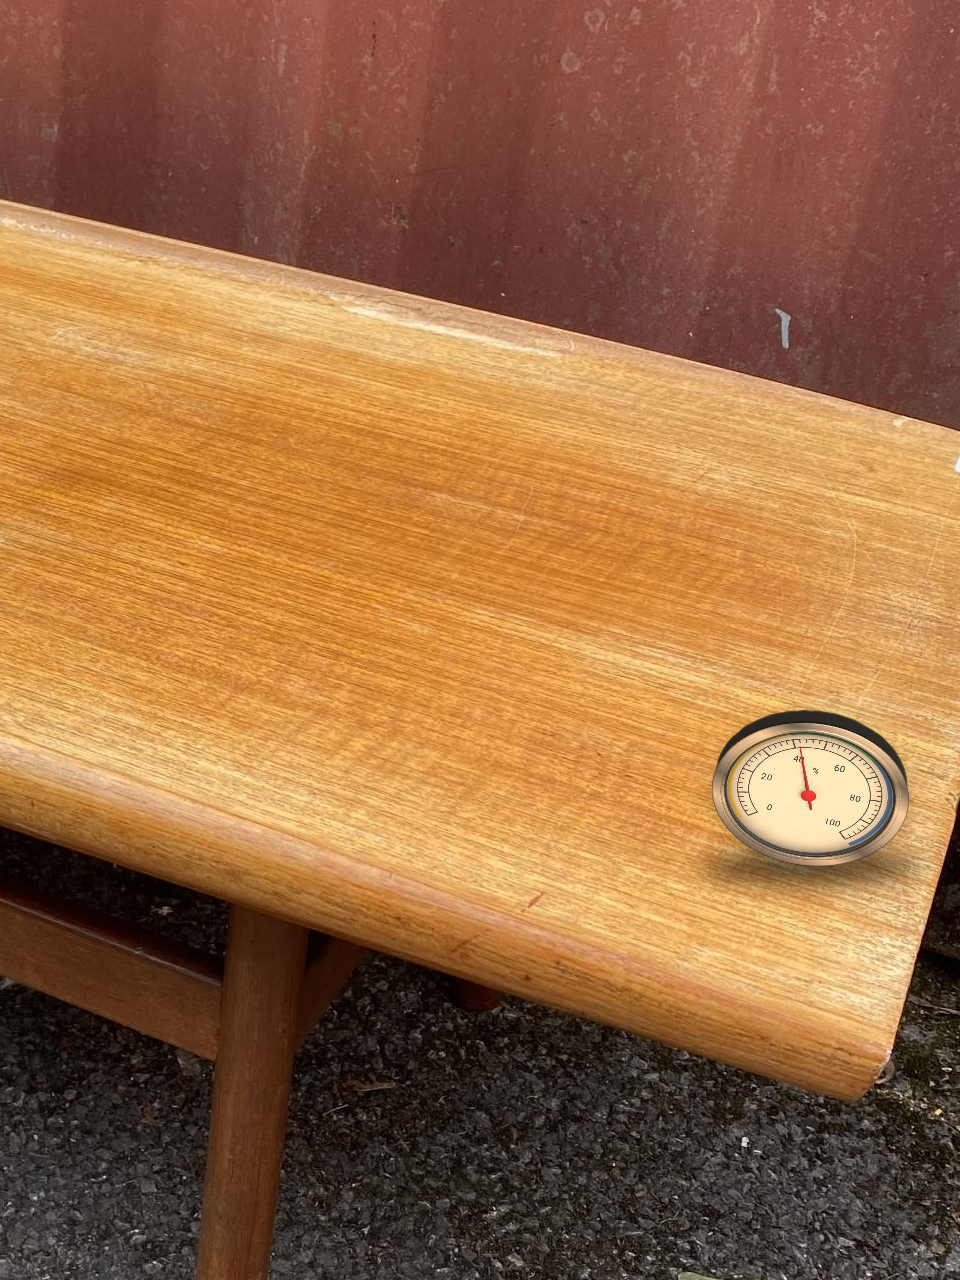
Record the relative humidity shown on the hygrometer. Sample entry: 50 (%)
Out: 42 (%)
